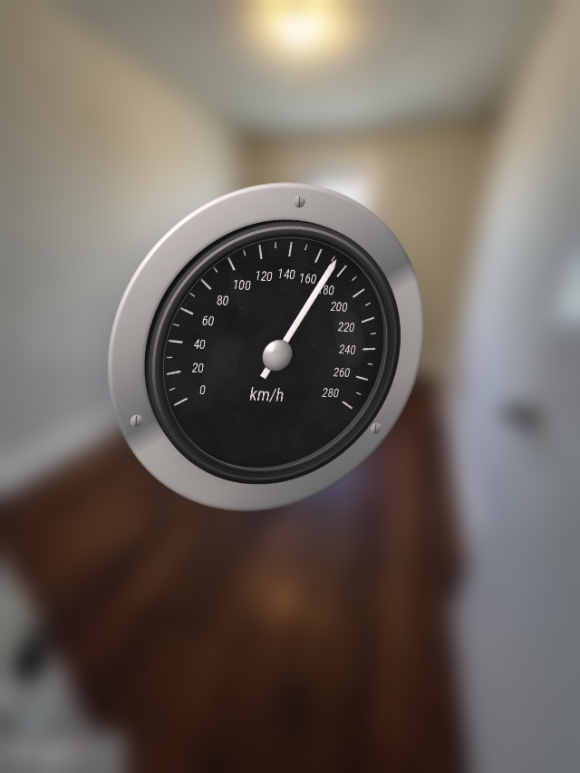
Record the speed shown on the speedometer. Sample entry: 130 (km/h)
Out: 170 (km/h)
